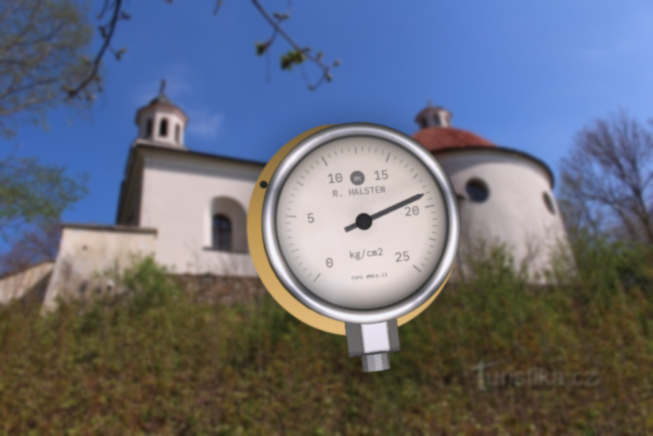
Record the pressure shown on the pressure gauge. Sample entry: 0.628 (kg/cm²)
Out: 19 (kg/cm²)
